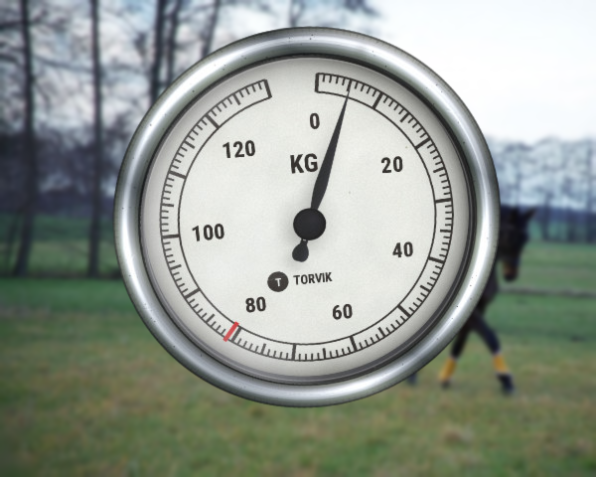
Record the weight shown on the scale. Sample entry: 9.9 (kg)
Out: 5 (kg)
